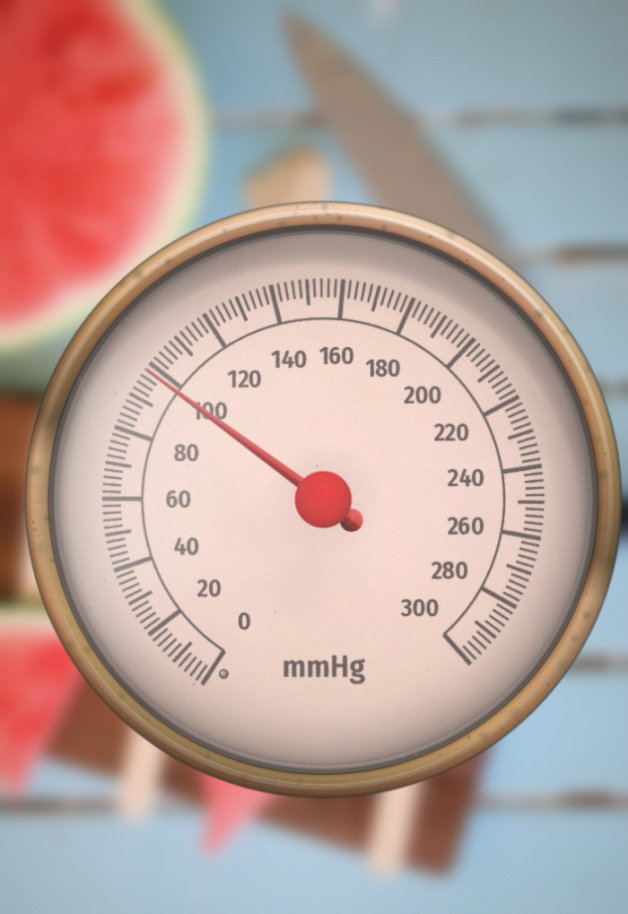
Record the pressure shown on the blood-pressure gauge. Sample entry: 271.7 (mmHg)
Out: 98 (mmHg)
